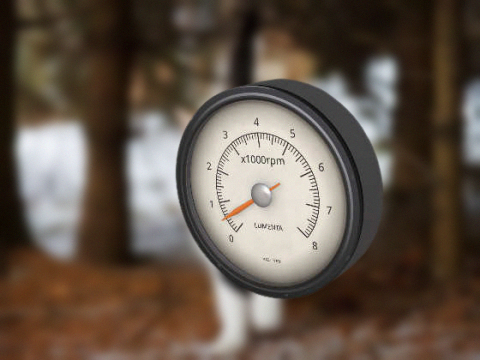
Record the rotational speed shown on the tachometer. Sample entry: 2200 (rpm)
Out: 500 (rpm)
